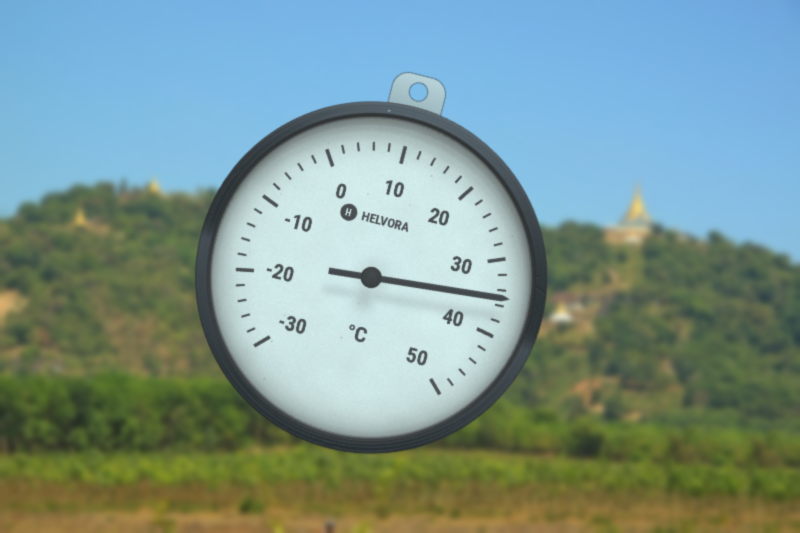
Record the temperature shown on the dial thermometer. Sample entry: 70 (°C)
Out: 35 (°C)
